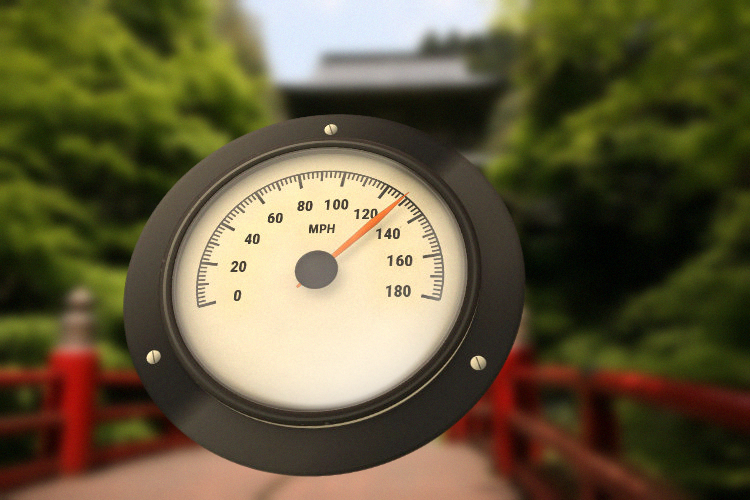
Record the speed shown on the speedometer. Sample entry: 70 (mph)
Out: 130 (mph)
